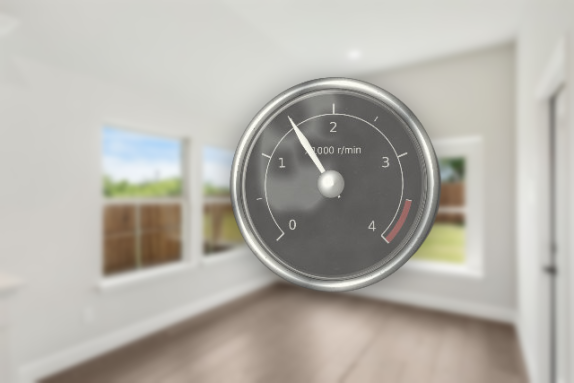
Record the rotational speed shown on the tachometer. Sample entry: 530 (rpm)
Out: 1500 (rpm)
